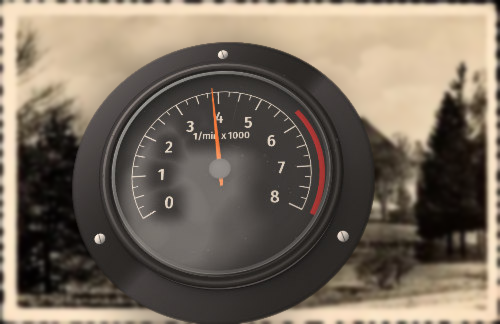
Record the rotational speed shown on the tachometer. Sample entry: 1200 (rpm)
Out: 3875 (rpm)
